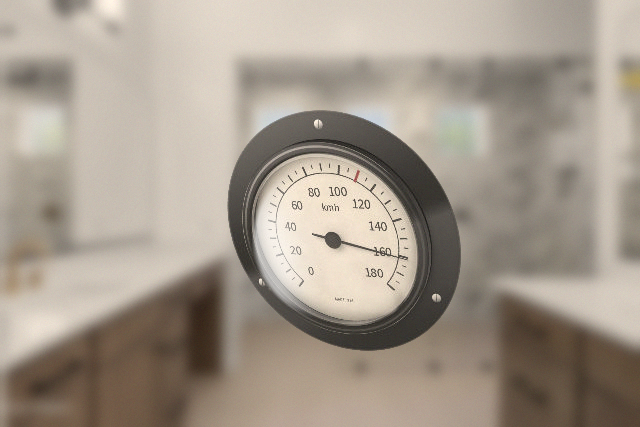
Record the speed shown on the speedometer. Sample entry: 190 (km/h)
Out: 160 (km/h)
